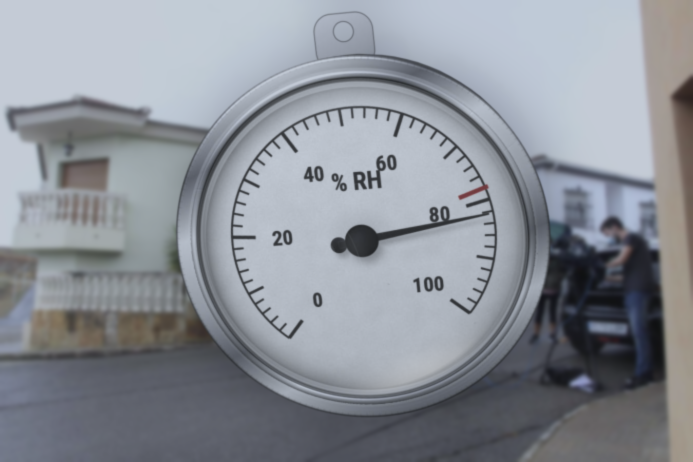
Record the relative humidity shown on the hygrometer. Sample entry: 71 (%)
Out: 82 (%)
